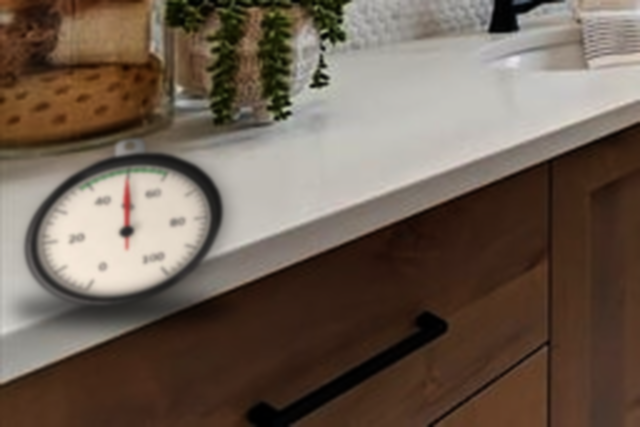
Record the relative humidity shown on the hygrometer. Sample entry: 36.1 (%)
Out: 50 (%)
